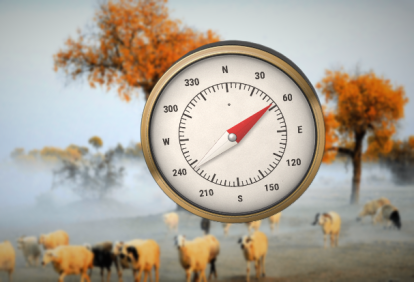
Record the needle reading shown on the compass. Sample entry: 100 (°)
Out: 55 (°)
